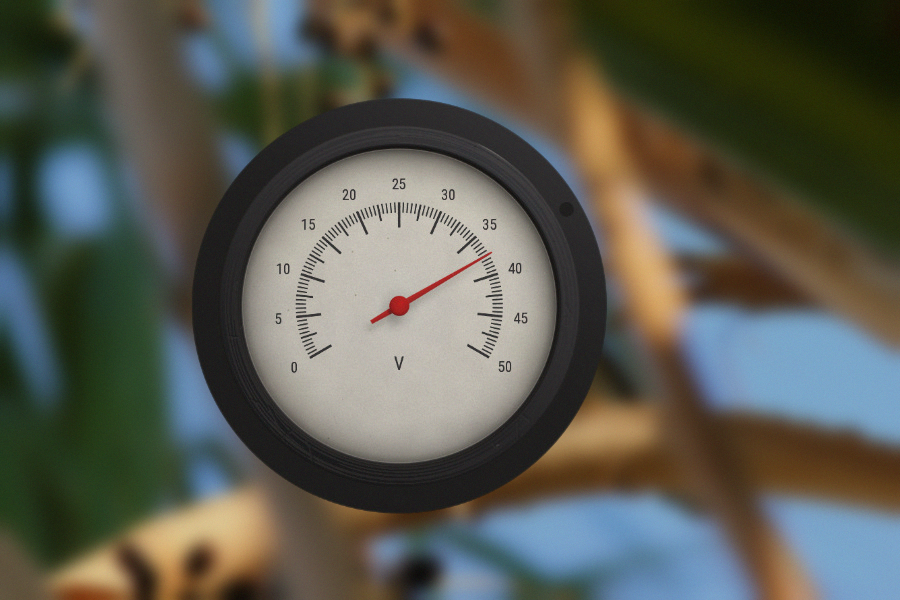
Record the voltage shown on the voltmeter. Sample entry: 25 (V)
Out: 37.5 (V)
